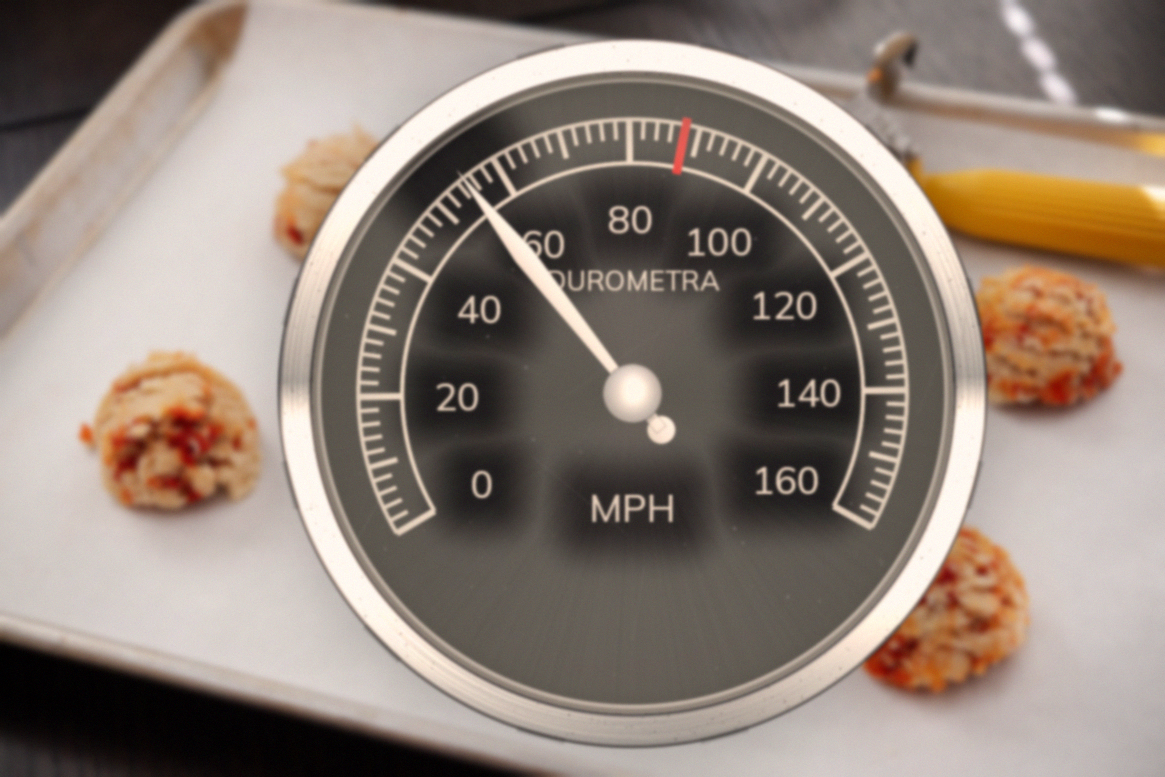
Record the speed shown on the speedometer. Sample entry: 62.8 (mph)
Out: 55 (mph)
